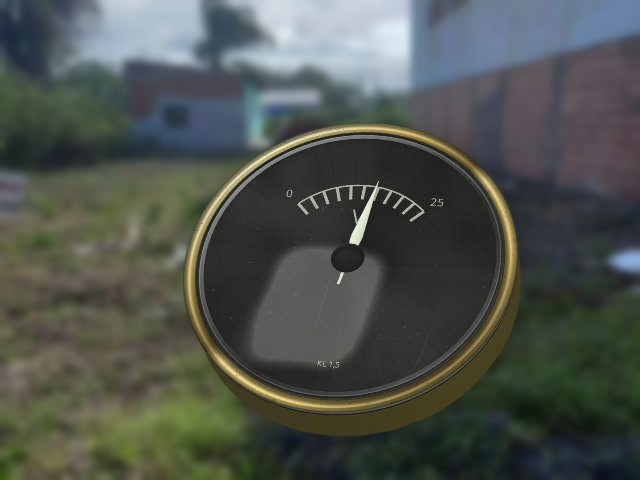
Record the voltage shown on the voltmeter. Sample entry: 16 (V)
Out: 15 (V)
